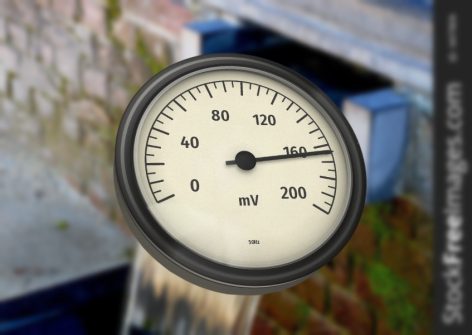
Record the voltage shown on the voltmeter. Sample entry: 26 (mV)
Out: 165 (mV)
